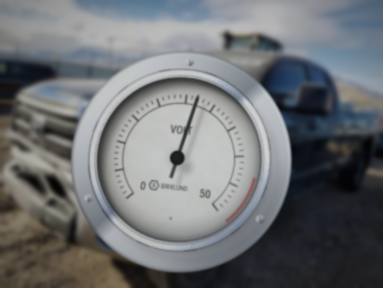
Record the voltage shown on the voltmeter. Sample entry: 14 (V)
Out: 27 (V)
